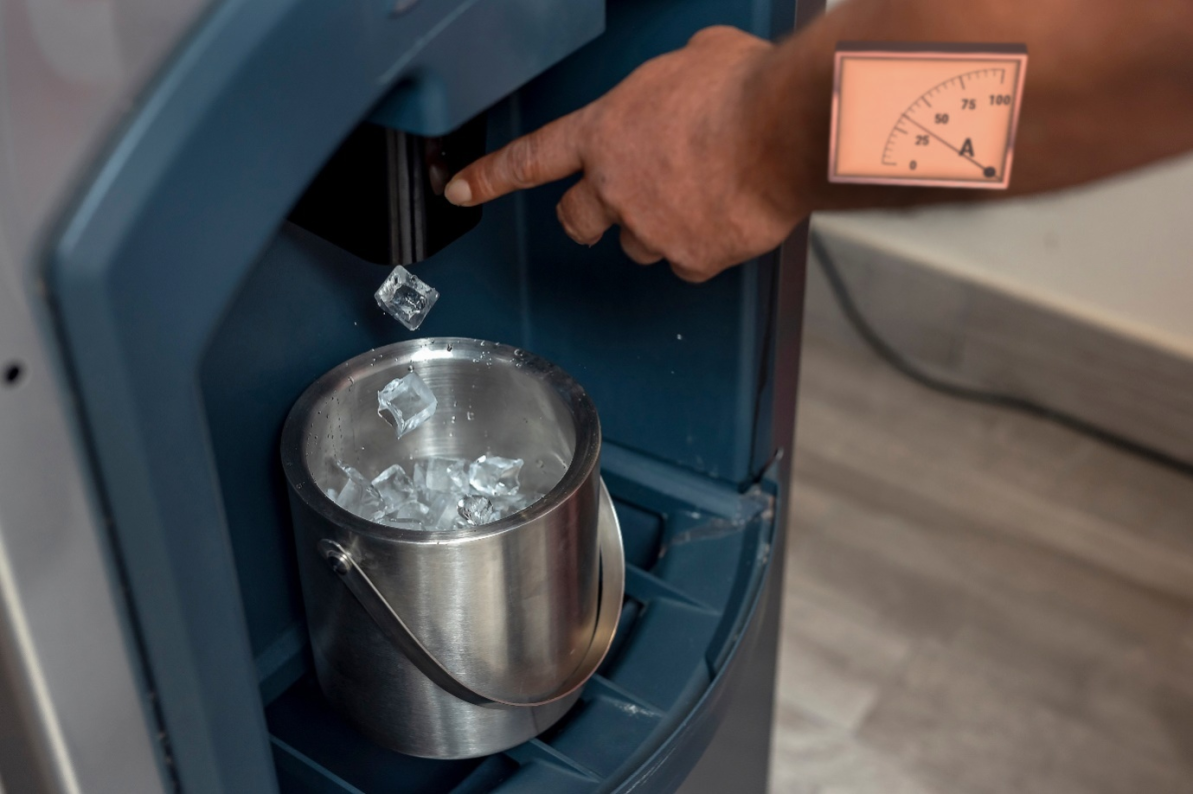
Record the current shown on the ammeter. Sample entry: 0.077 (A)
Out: 35 (A)
